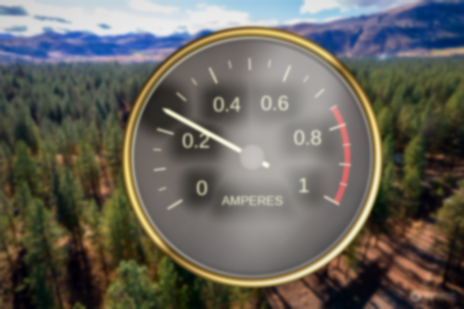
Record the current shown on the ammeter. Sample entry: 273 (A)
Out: 0.25 (A)
